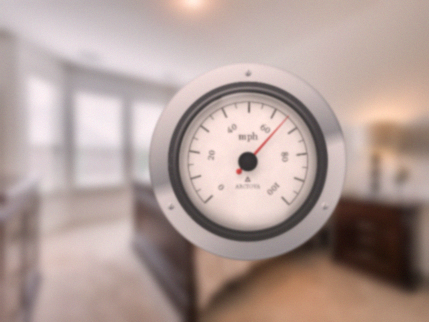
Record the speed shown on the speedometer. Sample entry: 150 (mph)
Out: 65 (mph)
